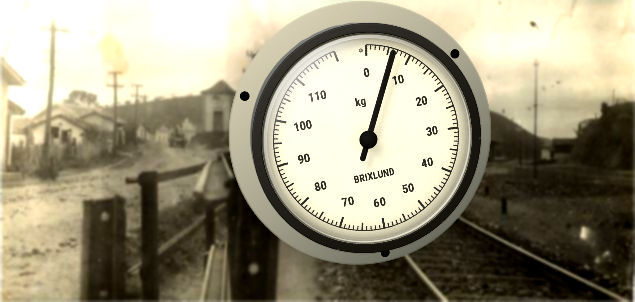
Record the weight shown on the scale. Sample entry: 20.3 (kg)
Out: 6 (kg)
